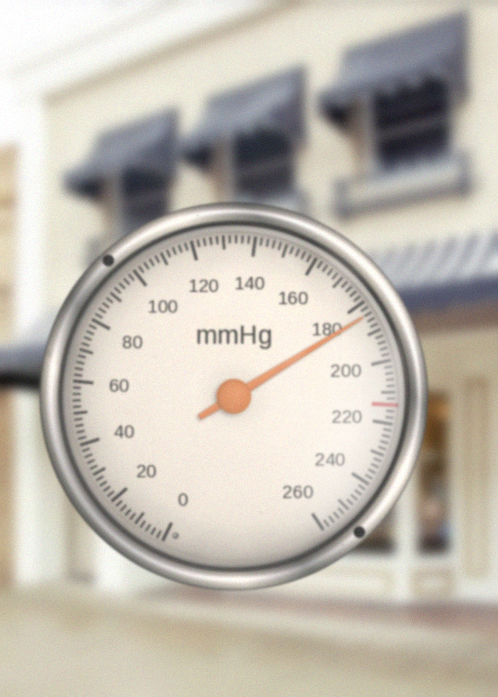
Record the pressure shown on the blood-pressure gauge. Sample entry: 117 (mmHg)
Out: 184 (mmHg)
